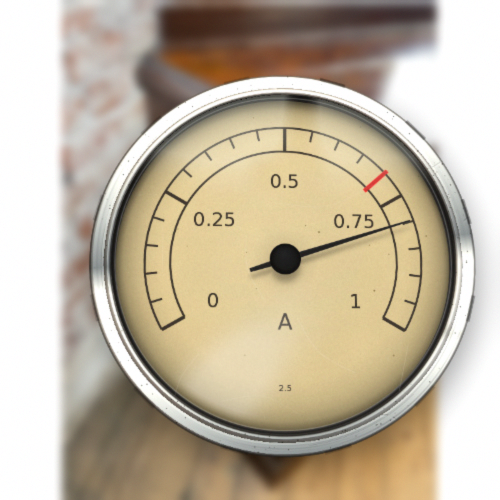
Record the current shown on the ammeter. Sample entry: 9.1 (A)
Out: 0.8 (A)
